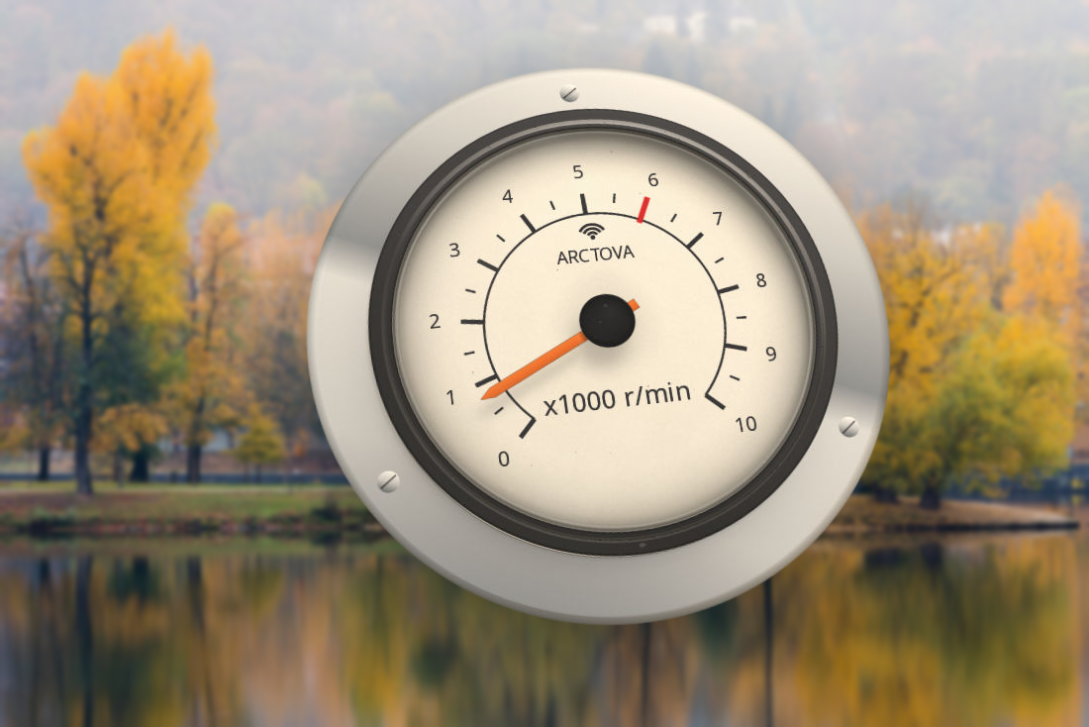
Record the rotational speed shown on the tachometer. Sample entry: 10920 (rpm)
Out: 750 (rpm)
